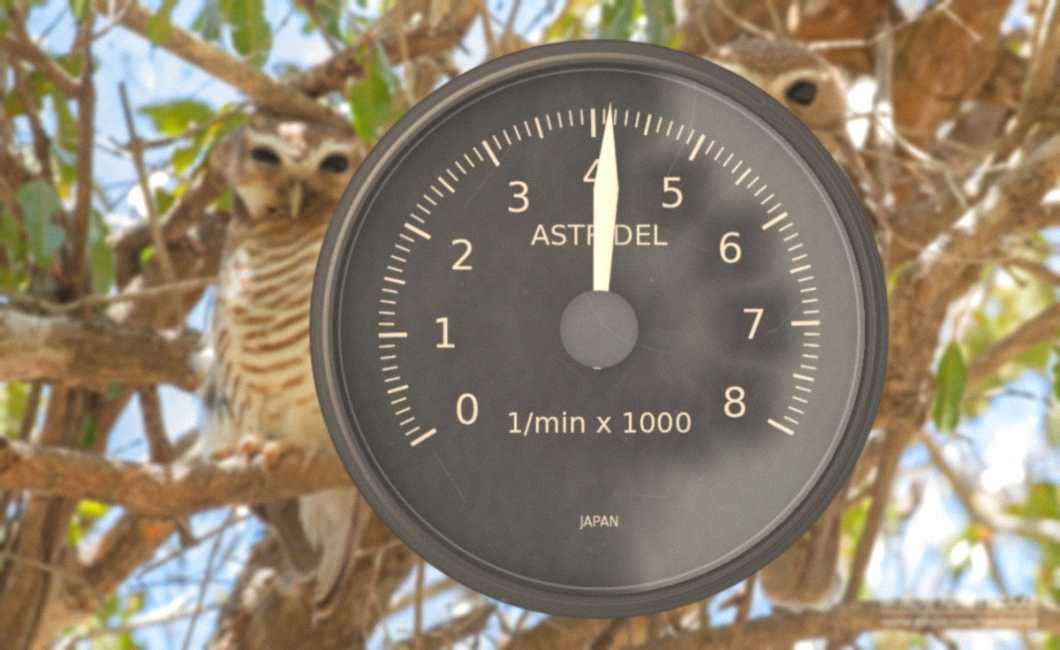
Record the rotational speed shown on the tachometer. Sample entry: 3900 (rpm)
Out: 4150 (rpm)
